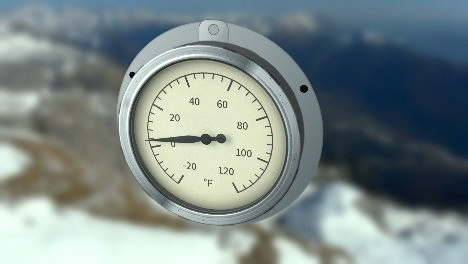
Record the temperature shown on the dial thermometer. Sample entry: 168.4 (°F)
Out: 4 (°F)
